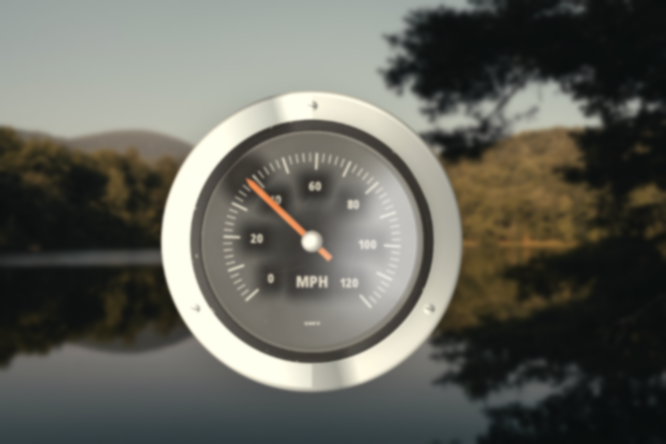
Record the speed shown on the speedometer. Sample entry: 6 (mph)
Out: 38 (mph)
